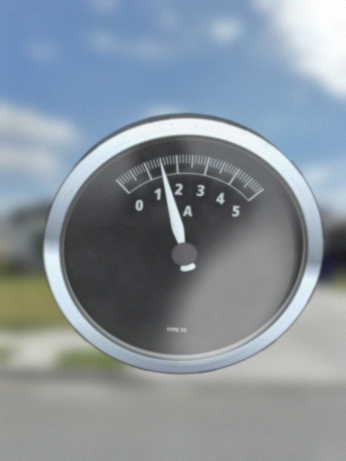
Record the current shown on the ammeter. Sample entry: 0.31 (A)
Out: 1.5 (A)
